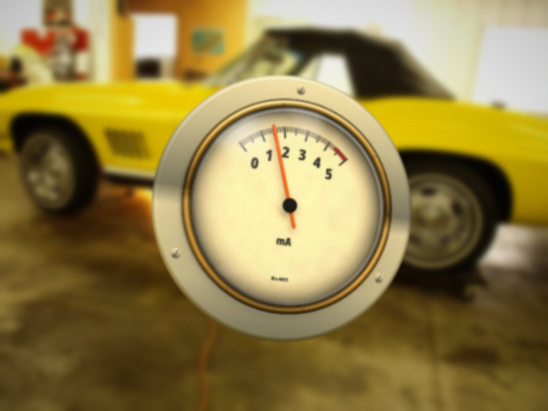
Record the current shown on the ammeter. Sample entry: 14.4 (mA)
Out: 1.5 (mA)
